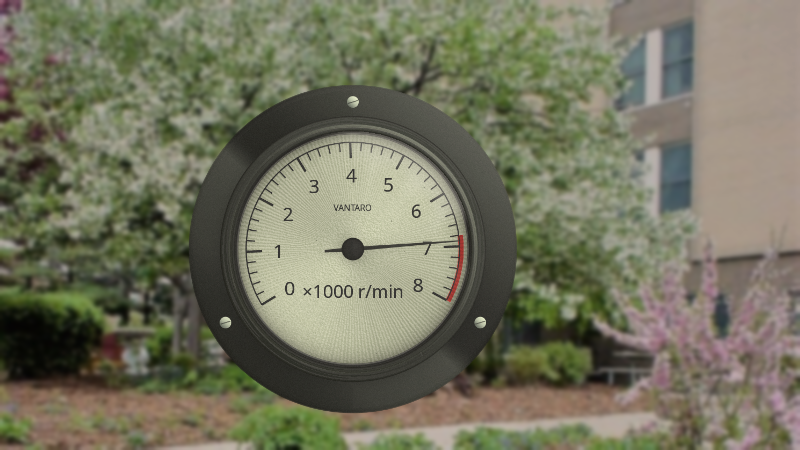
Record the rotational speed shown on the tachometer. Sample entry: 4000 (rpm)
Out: 6900 (rpm)
